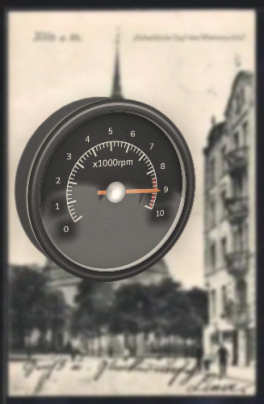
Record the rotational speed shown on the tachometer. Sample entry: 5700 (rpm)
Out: 9000 (rpm)
